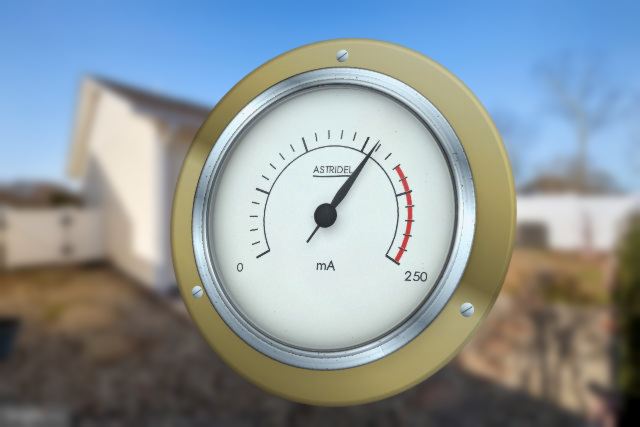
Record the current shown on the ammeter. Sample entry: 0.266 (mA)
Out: 160 (mA)
